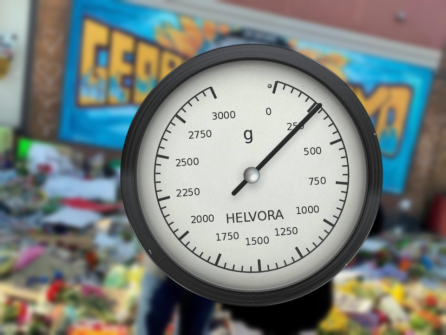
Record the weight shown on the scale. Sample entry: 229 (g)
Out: 275 (g)
